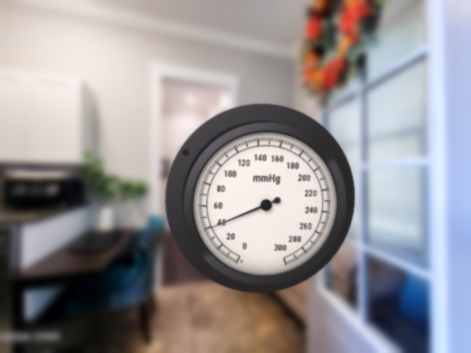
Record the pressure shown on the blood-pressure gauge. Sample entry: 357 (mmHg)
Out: 40 (mmHg)
